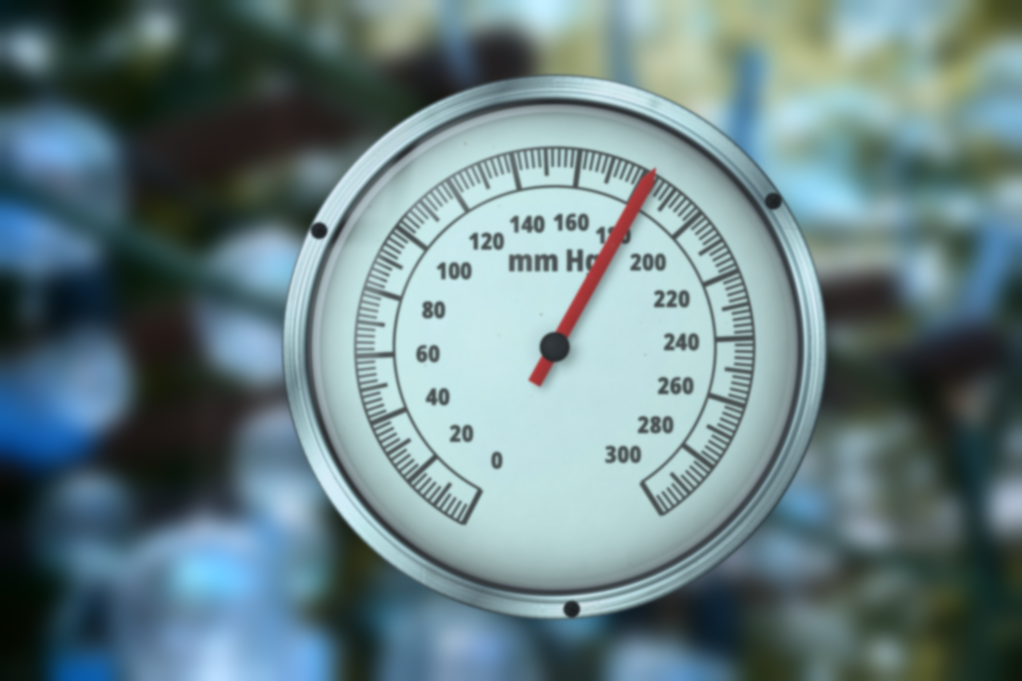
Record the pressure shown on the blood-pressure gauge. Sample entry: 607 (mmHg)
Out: 182 (mmHg)
